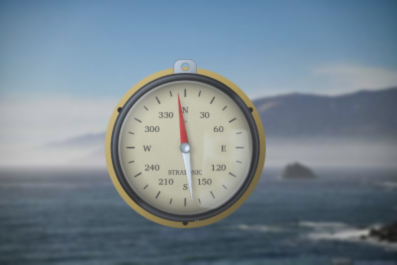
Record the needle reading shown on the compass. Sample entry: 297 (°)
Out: 352.5 (°)
